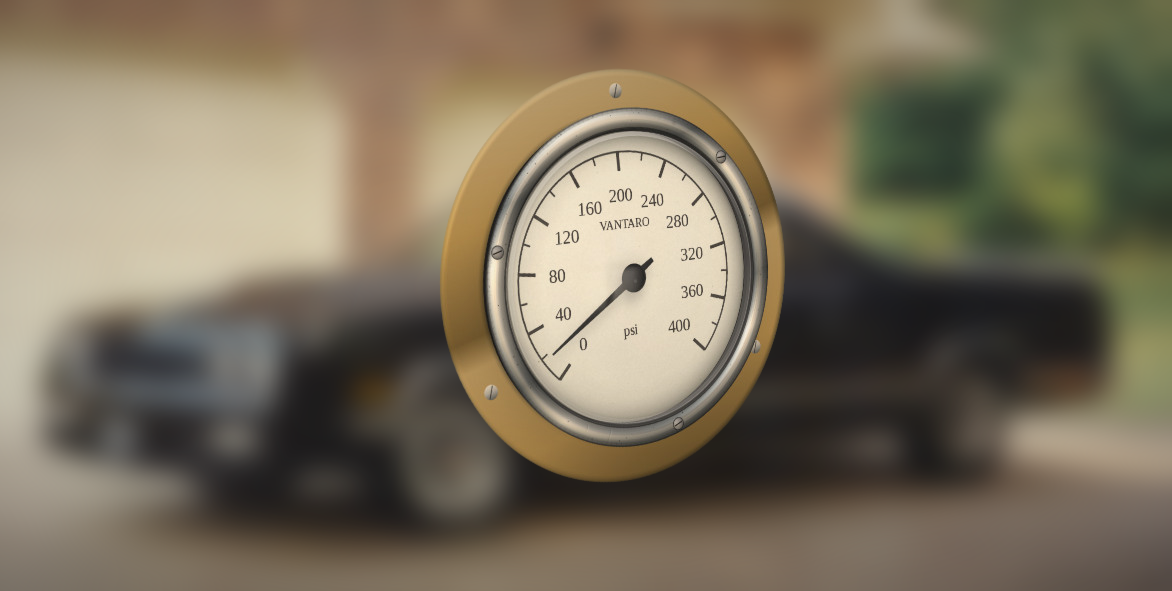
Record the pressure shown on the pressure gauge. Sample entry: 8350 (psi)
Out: 20 (psi)
